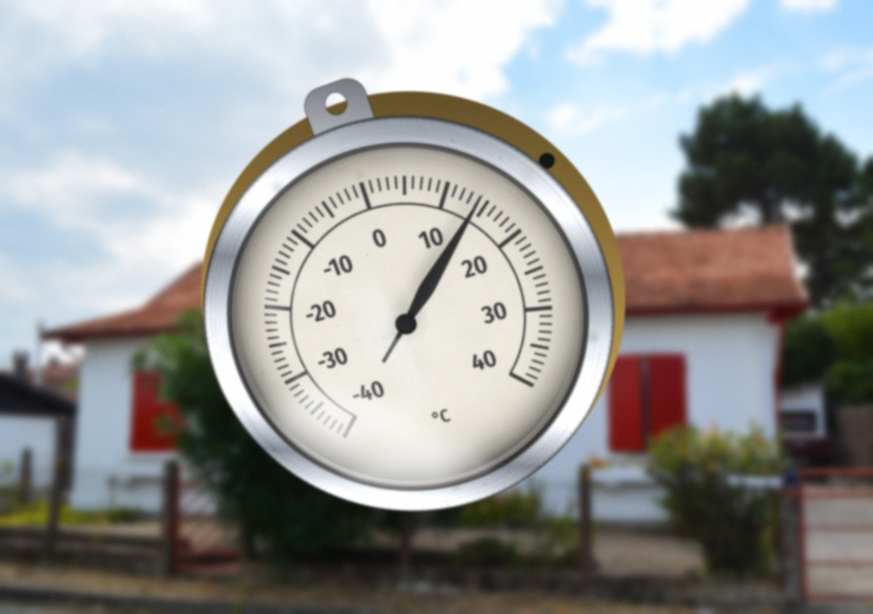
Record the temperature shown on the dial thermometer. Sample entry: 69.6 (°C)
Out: 14 (°C)
